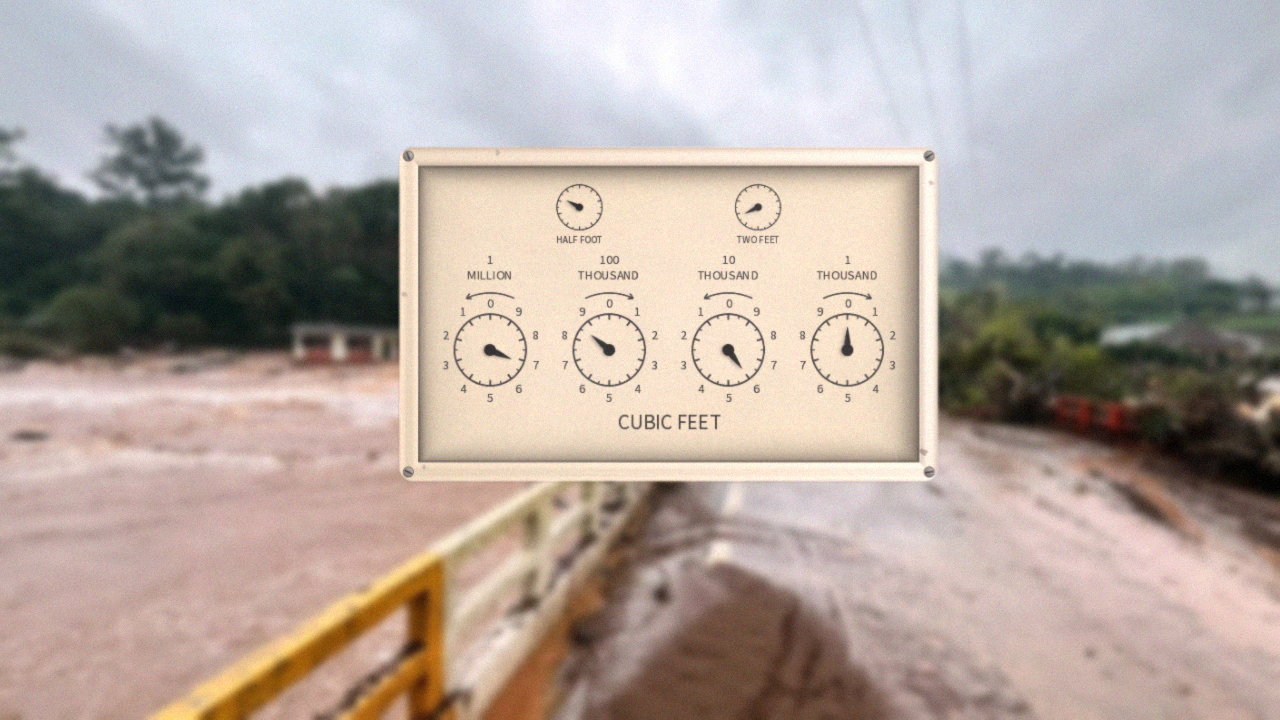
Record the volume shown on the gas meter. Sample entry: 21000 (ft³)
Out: 686000 (ft³)
